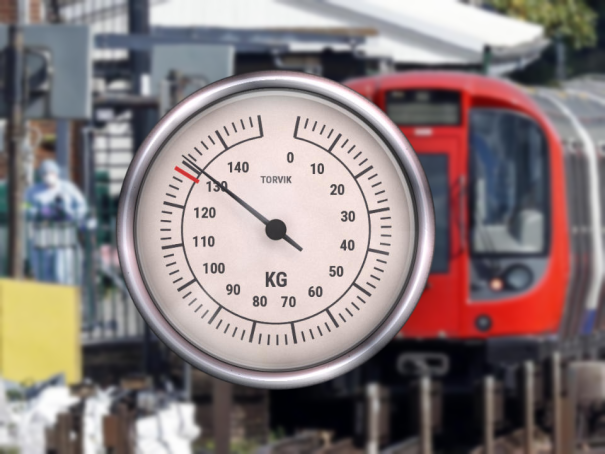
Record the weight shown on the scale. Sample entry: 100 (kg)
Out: 131 (kg)
